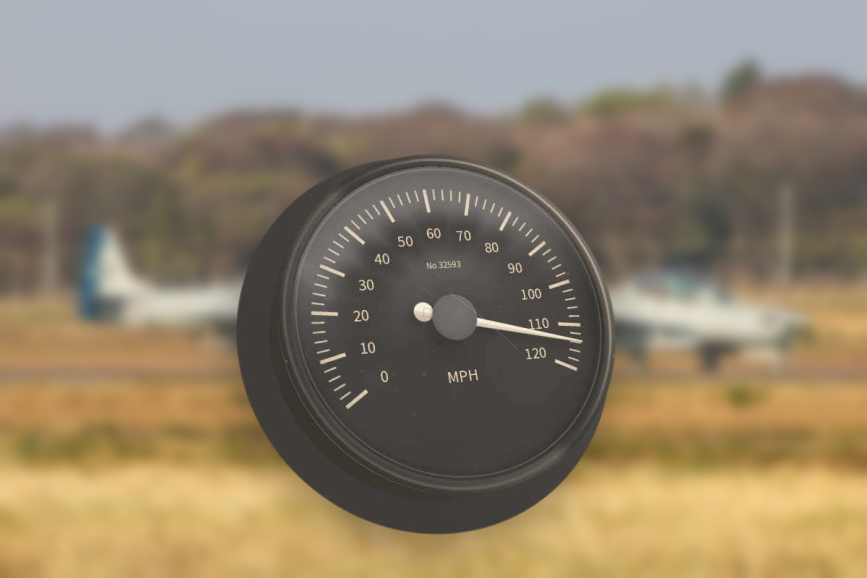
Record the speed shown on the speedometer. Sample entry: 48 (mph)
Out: 114 (mph)
